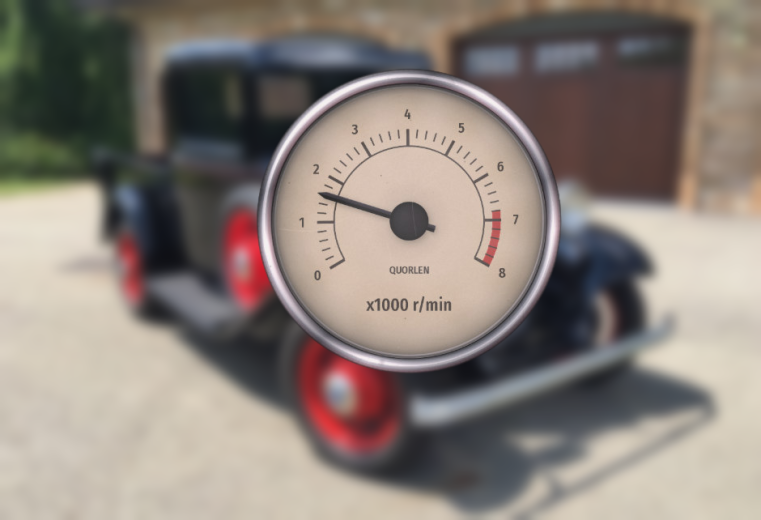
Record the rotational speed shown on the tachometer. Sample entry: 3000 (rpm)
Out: 1600 (rpm)
